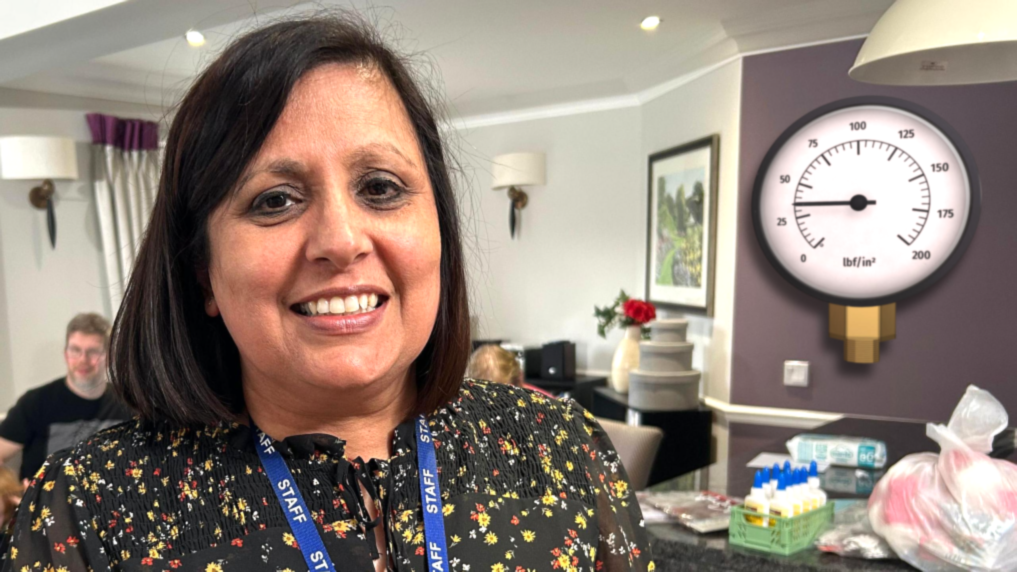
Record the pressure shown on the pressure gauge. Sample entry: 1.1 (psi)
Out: 35 (psi)
